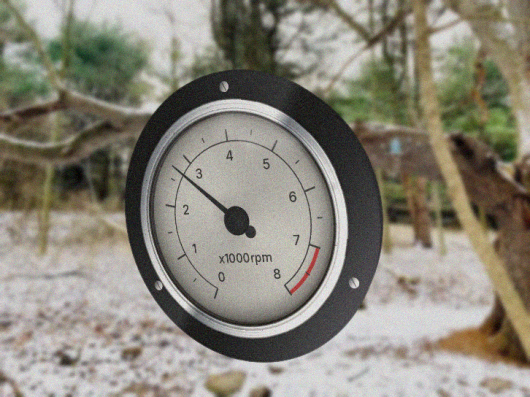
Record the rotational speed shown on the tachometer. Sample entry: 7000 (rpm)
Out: 2750 (rpm)
